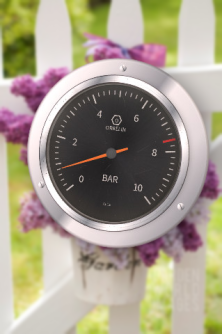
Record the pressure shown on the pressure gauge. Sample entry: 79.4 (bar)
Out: 0.8 (bar)
